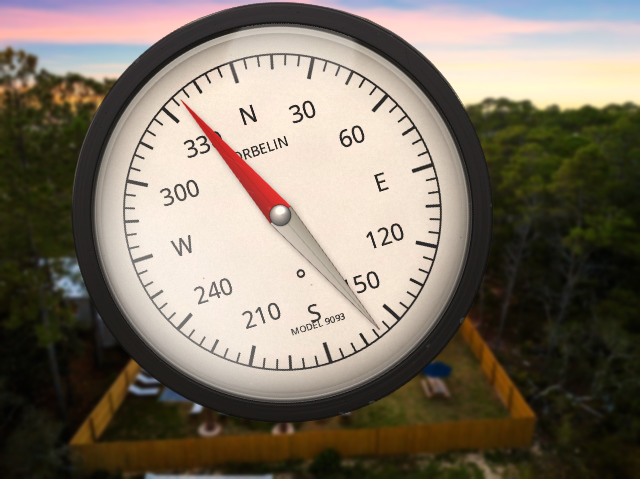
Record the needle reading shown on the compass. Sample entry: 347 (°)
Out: 337.5 (°)
